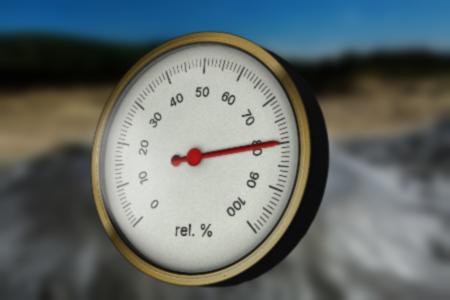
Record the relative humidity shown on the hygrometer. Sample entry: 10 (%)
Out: 80 (%)
